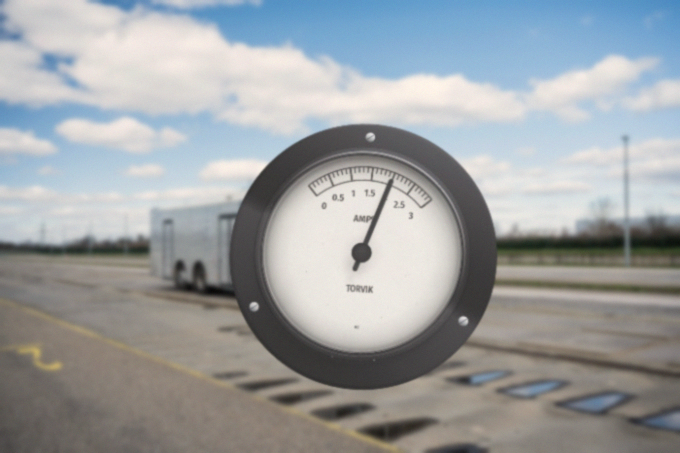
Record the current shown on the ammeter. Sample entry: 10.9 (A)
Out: 2 (A)
